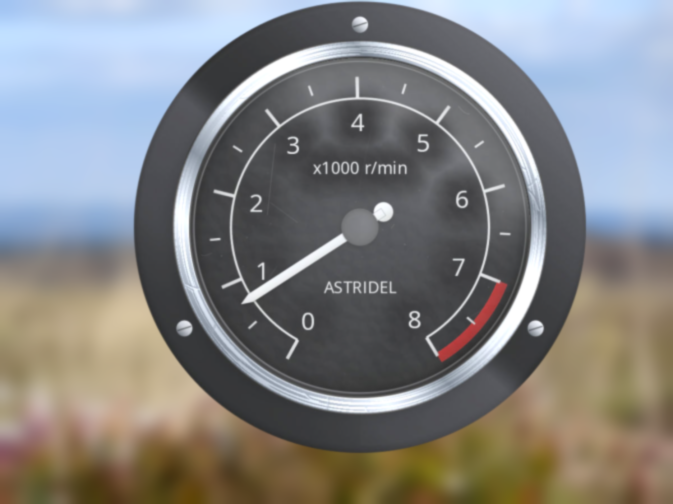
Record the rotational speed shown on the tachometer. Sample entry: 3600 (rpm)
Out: 750 (rpm)
